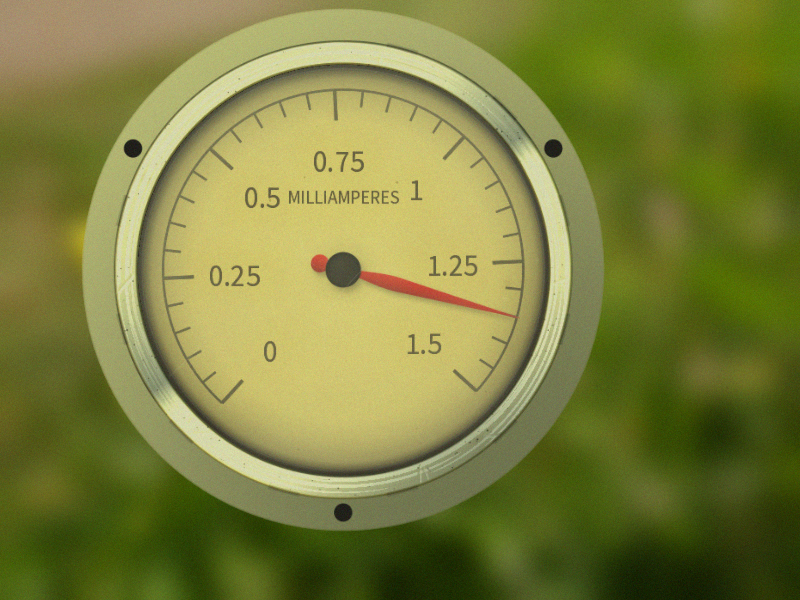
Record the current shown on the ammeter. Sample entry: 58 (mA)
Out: 1.35 (mA)
